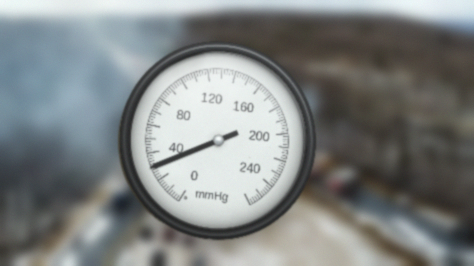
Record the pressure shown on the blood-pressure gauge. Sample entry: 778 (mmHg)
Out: 30 (mmHg)
